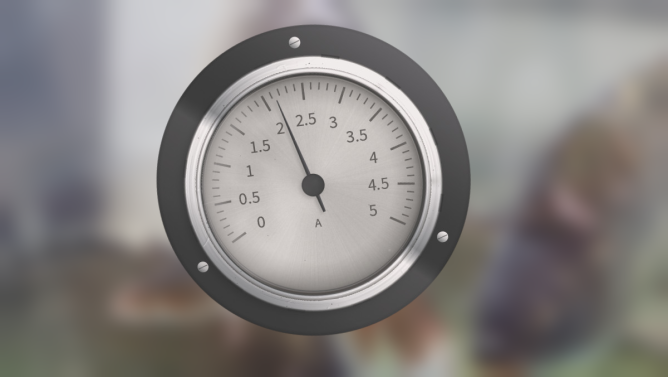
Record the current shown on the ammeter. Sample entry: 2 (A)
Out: 2.15 (A)
